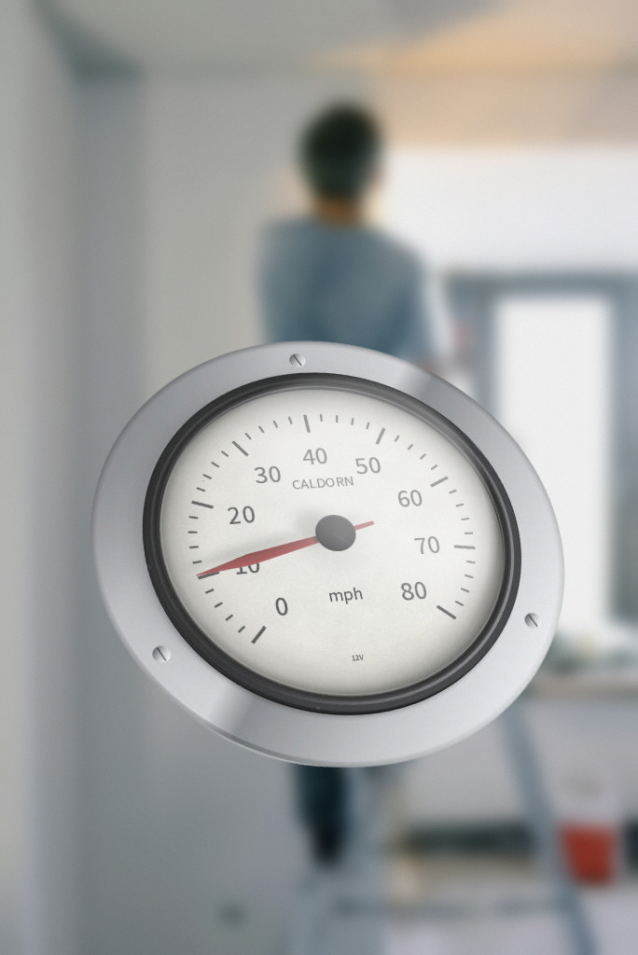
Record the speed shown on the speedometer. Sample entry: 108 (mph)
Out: 10 (mph)
